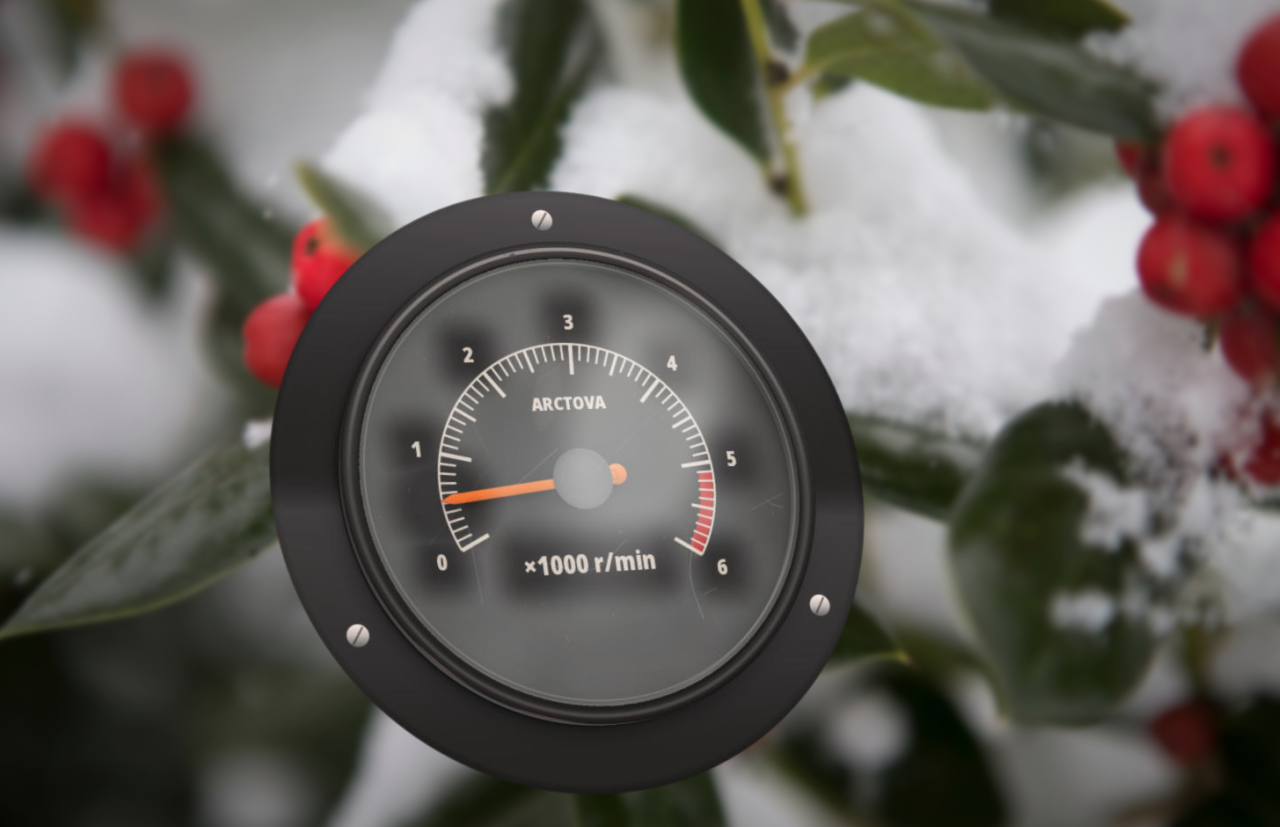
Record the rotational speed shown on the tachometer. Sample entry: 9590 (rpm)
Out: 500 (rpm)
